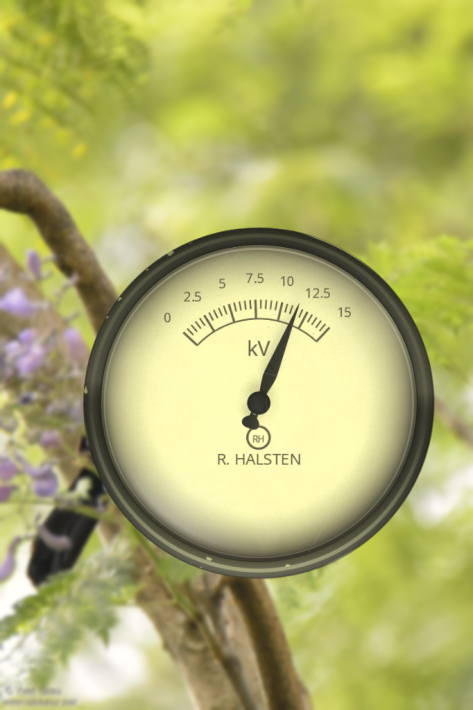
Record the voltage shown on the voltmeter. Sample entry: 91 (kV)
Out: 11.5 (kV)
